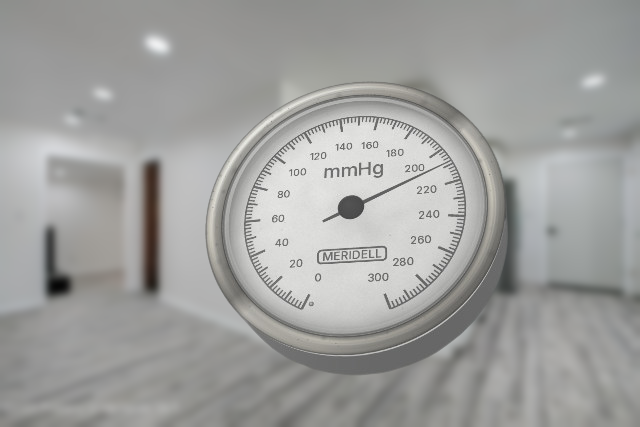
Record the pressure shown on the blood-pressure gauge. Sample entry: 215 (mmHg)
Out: 210 (mmHg)
